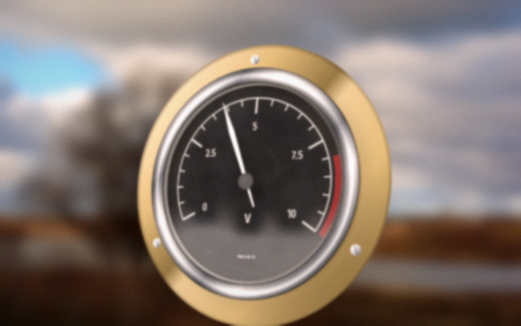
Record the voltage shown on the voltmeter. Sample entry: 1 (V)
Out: 4 (V)
